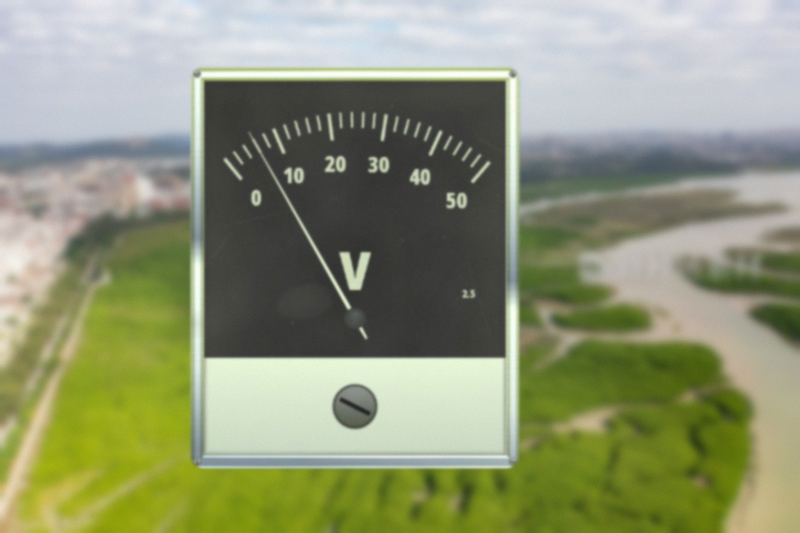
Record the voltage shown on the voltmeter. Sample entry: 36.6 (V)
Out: 6 (V)
